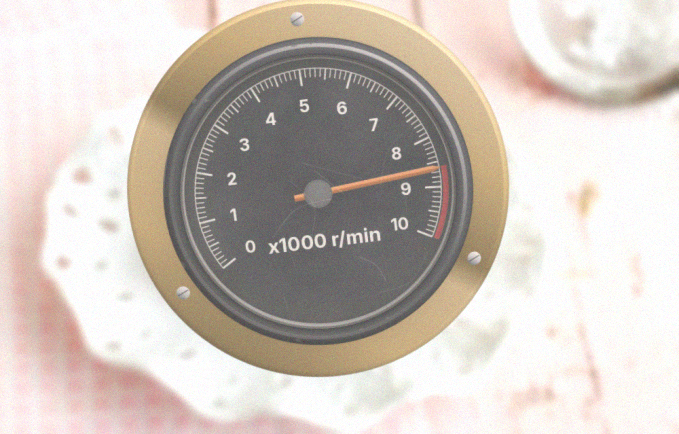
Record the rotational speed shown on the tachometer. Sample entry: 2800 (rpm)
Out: 8600 (rpm)
